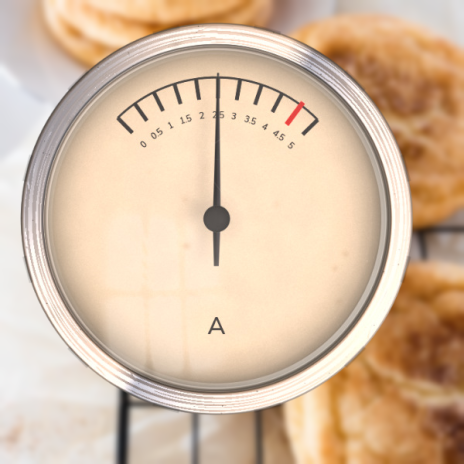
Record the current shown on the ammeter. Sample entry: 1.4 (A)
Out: 2.5 (A)
